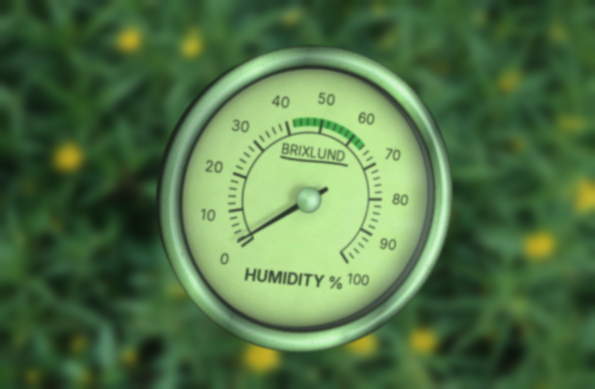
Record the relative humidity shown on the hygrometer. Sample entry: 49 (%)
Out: 2 (%)
